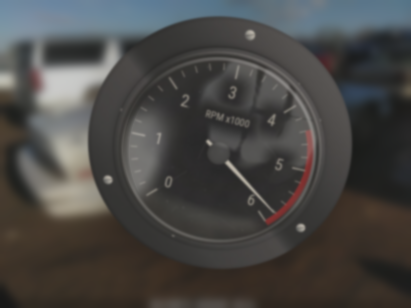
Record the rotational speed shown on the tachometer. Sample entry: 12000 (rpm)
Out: 5800 (rpm)
